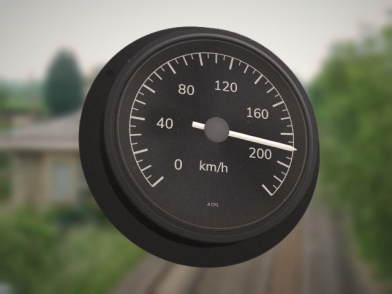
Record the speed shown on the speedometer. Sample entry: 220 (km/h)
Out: 190 (km/h)
